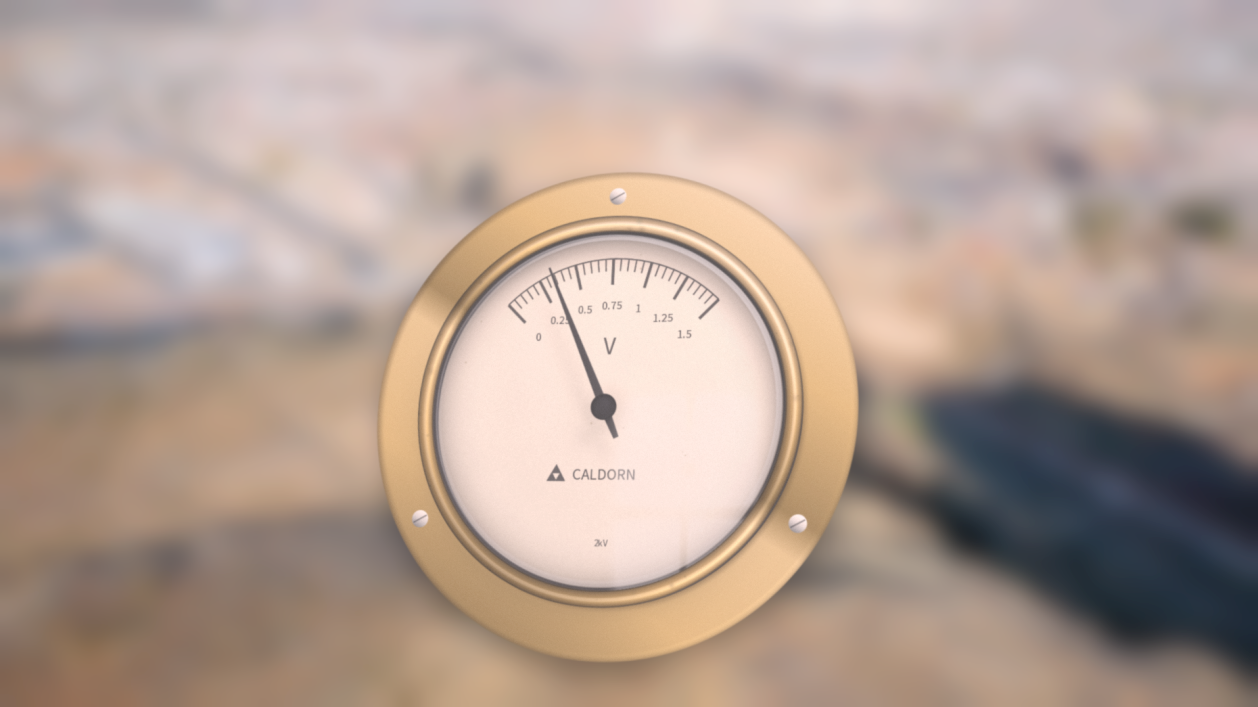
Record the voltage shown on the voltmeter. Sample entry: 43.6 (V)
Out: 0.35 (V)
